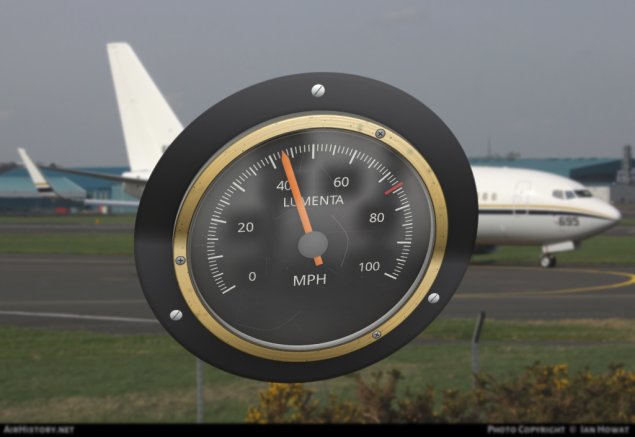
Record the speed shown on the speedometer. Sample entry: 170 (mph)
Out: 43 (mph)
